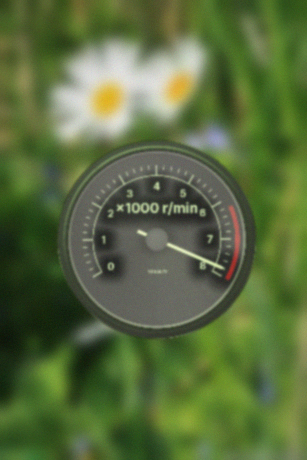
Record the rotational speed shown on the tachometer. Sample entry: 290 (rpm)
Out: 7800 (rpm)
